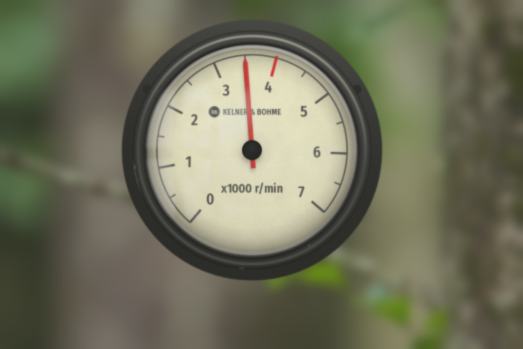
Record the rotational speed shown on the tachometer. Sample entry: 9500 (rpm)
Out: 3500 (rpm)
